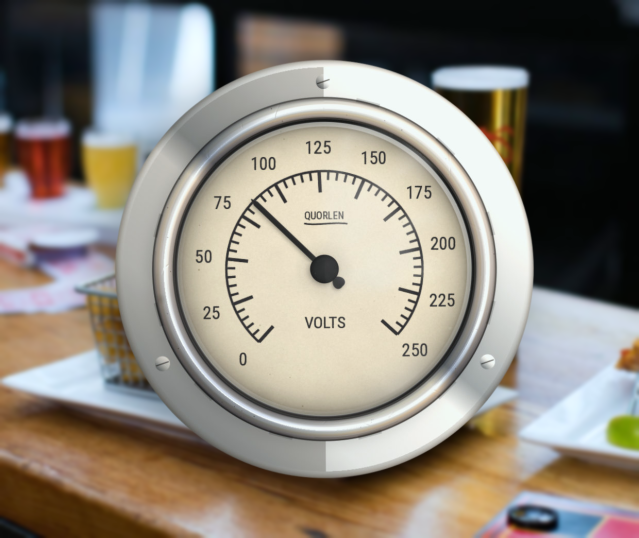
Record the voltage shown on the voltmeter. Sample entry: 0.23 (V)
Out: 85 (V)
